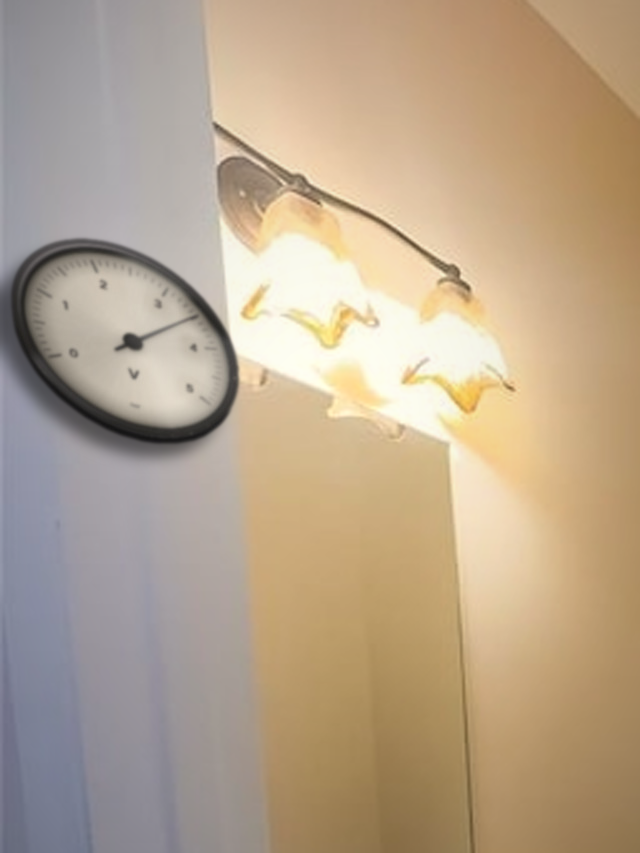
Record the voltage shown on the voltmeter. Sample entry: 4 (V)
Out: 3.5 (V)
